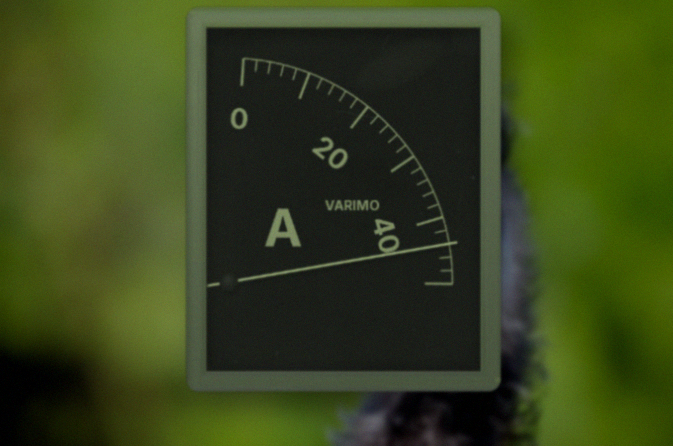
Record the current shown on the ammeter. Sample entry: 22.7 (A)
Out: 44 (A)
